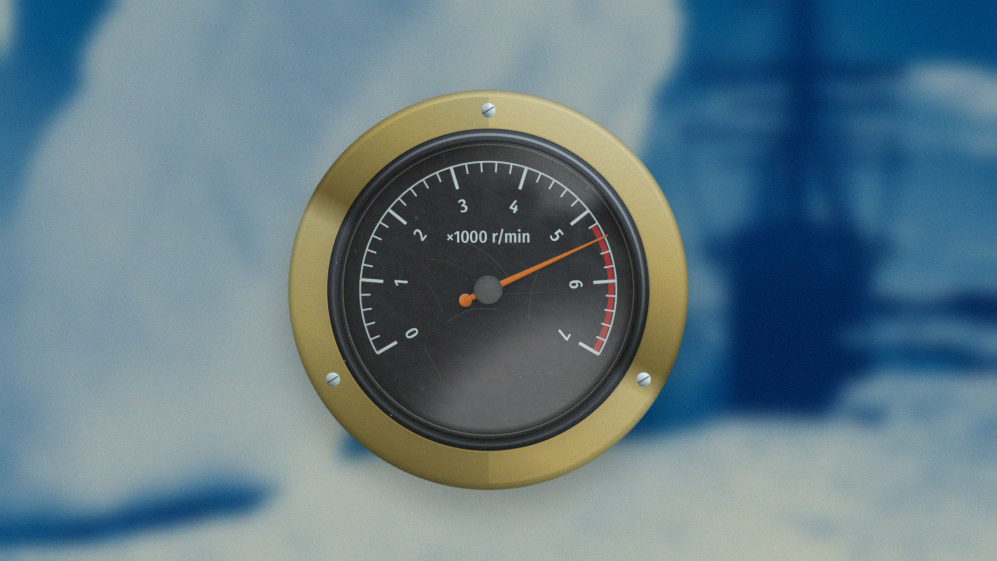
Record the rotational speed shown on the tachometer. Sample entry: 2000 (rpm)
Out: 5400 (rpm)
